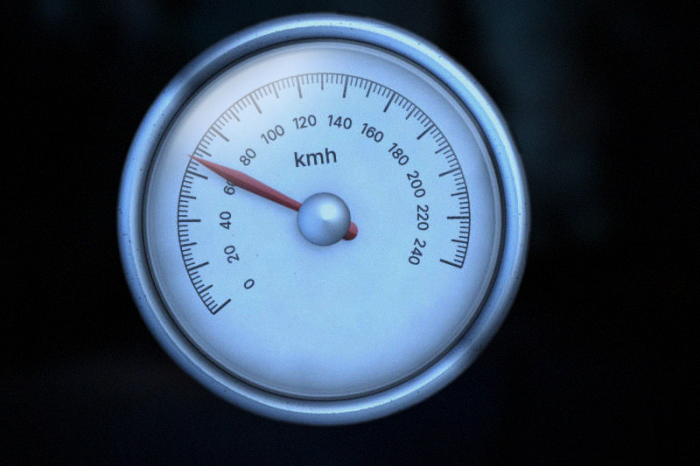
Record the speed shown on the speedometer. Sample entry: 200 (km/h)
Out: 66 (km/h)
